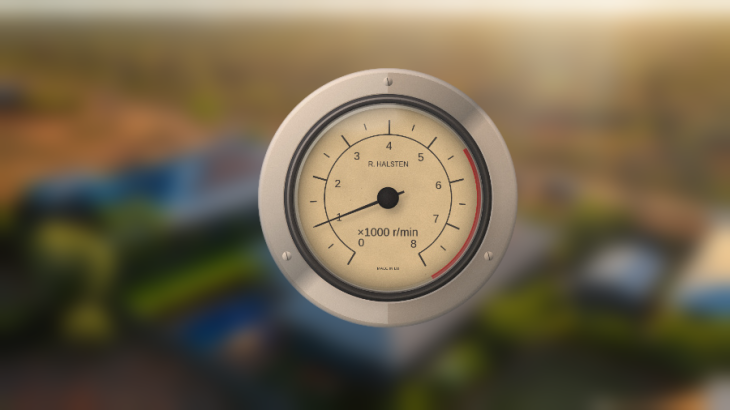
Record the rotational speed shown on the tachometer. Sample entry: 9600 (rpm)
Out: 1000 (rpm)
